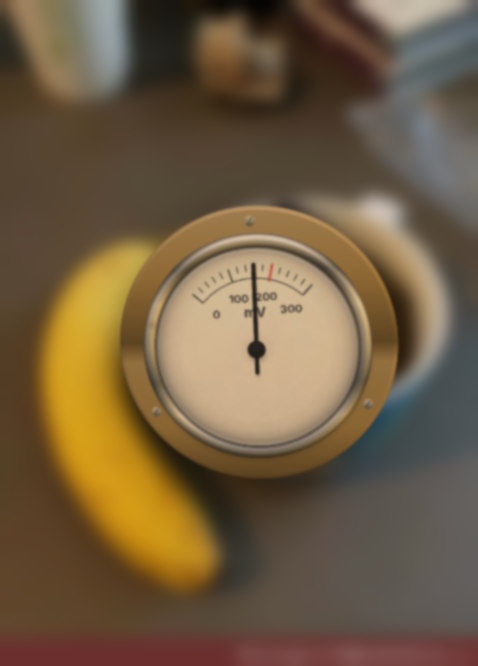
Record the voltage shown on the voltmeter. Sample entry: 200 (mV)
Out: 160 (mV)
